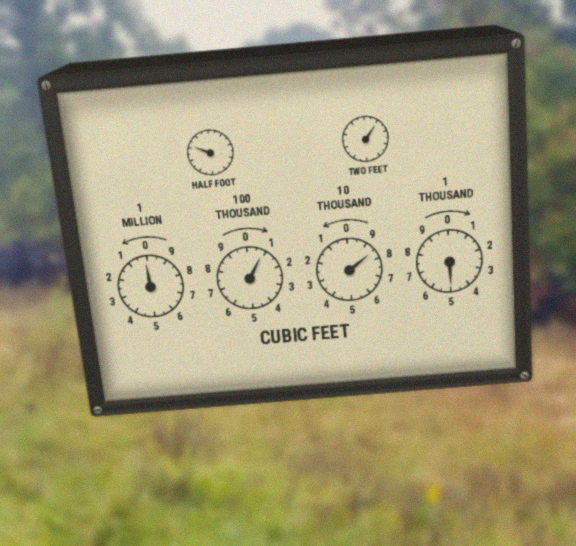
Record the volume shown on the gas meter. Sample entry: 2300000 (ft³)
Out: 8500 (ft³)
